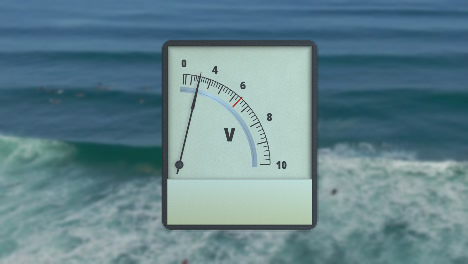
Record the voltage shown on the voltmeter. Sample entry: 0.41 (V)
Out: 3 (V)
